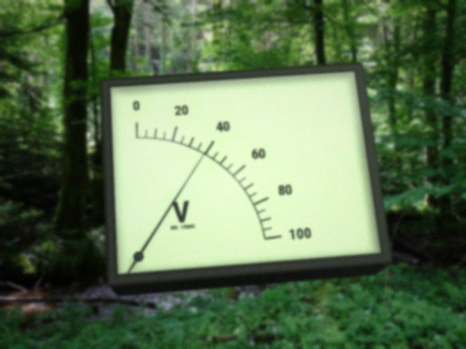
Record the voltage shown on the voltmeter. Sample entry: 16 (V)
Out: 40 (V)
